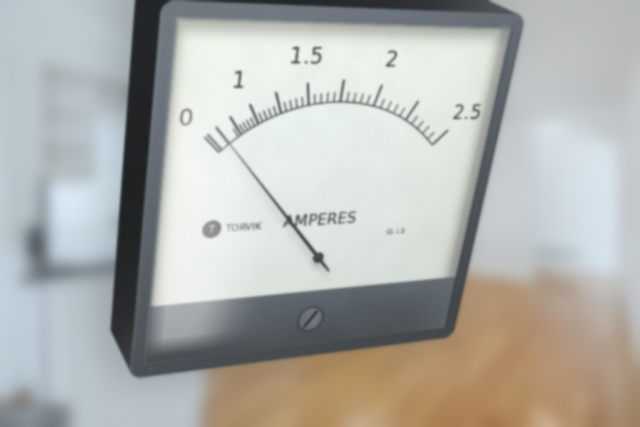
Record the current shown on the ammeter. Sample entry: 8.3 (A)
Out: 0.5 (A)
